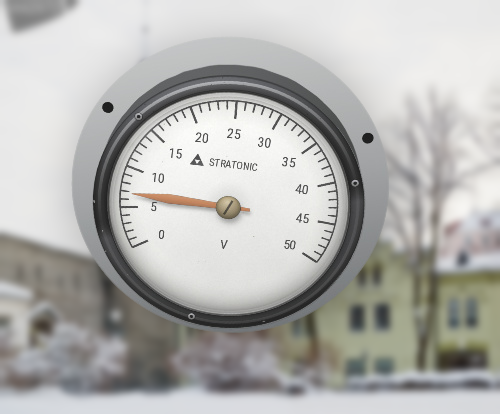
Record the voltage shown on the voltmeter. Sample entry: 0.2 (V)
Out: 7 (V)
